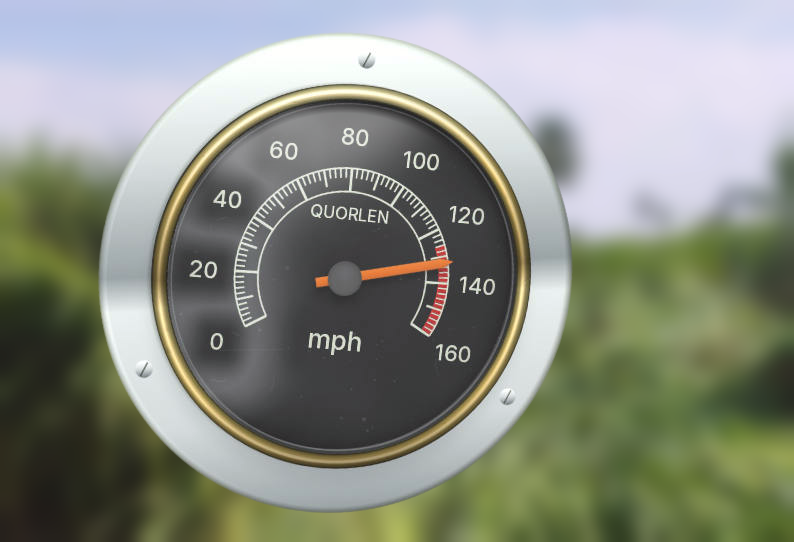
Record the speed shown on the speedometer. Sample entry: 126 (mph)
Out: 132 (mph)
